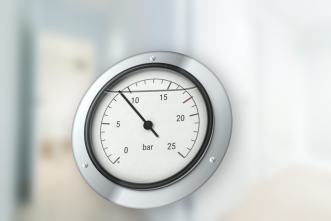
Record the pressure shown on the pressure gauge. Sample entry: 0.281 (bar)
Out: 9 (bar)
